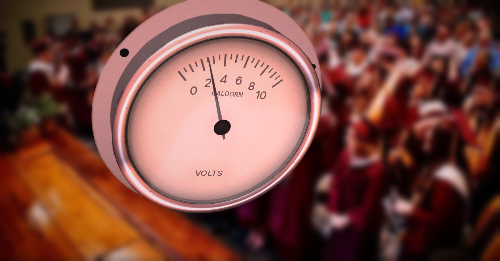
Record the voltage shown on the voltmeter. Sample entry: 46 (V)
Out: 2.5 (V)
